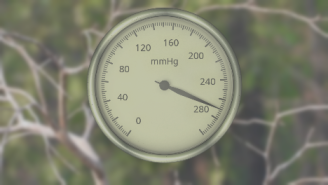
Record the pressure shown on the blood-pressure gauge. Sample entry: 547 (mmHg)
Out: 270 (mmHg)
